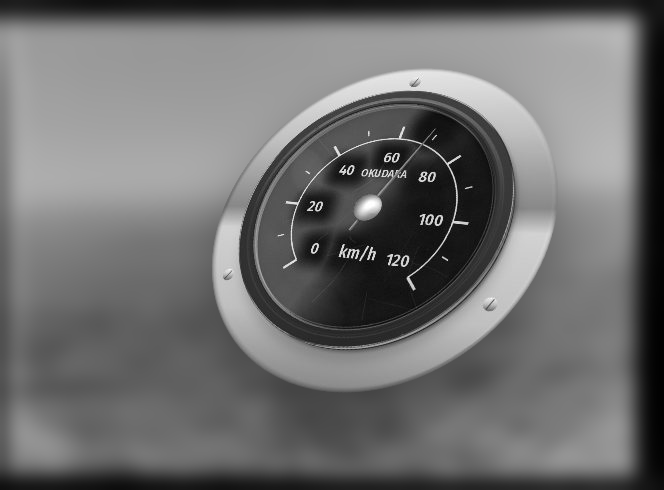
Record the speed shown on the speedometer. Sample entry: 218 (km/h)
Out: 70 (km/h)
